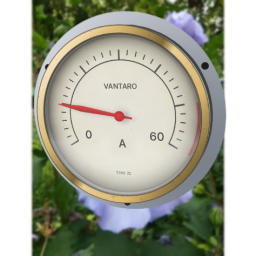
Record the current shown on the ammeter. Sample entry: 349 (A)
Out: 10 (A)
